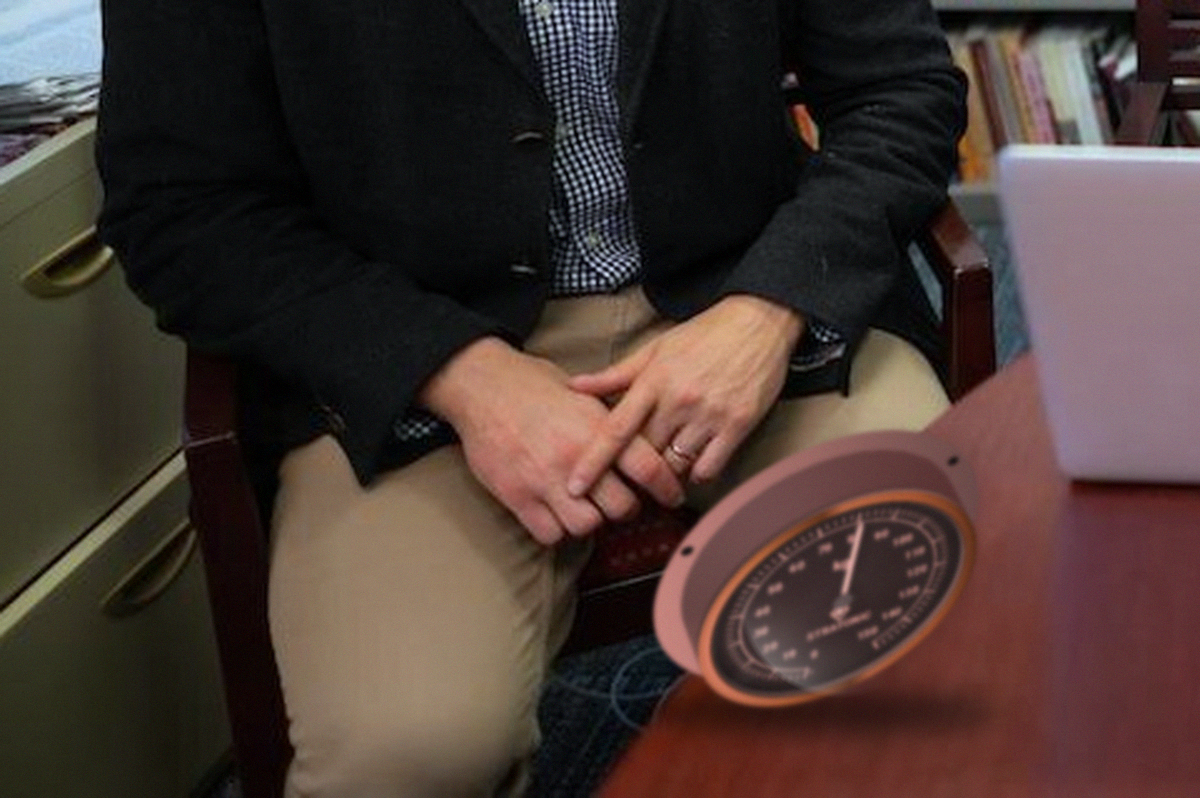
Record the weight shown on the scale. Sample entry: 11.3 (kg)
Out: 80 (kg)
